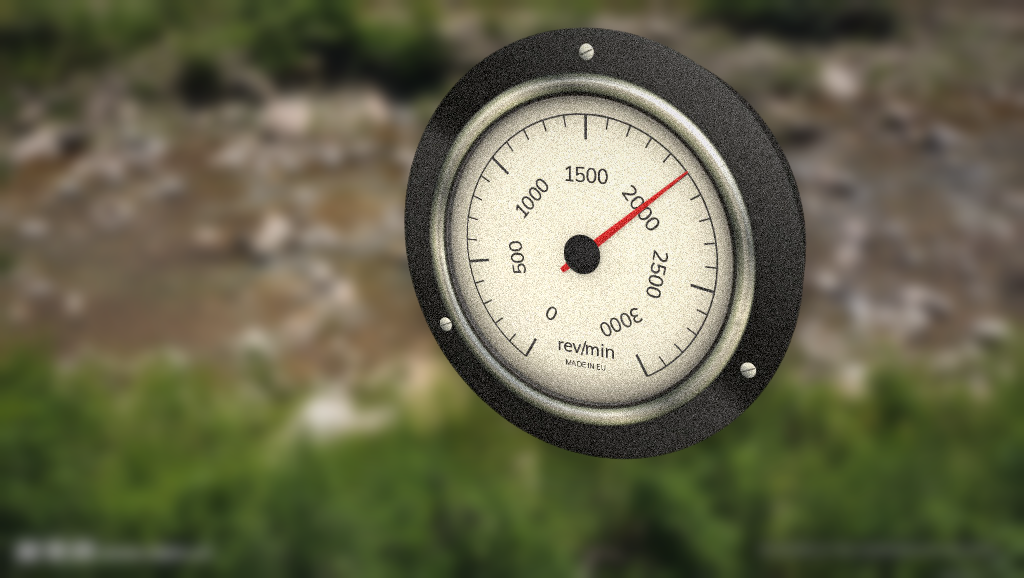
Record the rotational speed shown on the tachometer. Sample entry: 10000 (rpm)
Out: 2000 (rpm)
